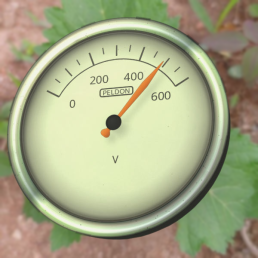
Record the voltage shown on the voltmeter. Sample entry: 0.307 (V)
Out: 500 (V)
